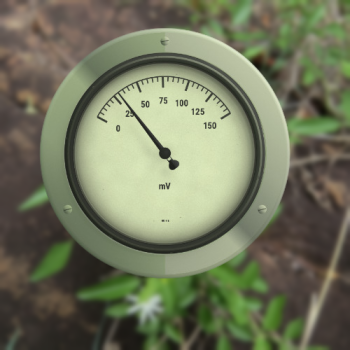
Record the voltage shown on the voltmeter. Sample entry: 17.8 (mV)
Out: 30 (mV)
